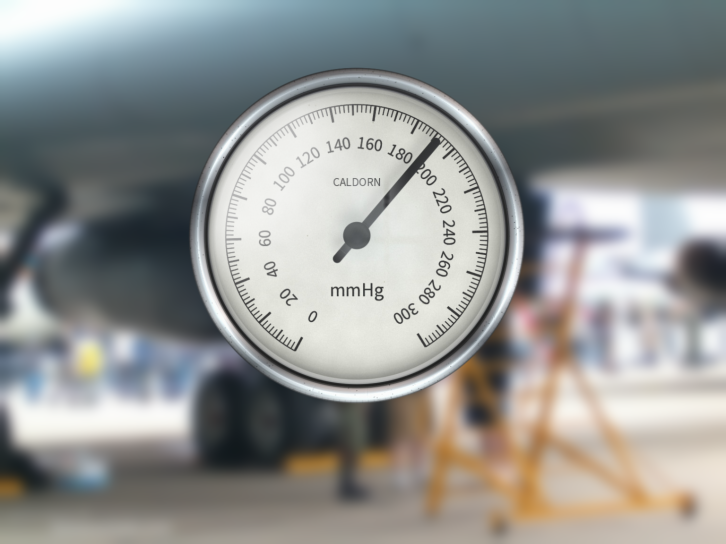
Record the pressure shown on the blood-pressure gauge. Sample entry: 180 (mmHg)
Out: 192 (mmHg)
